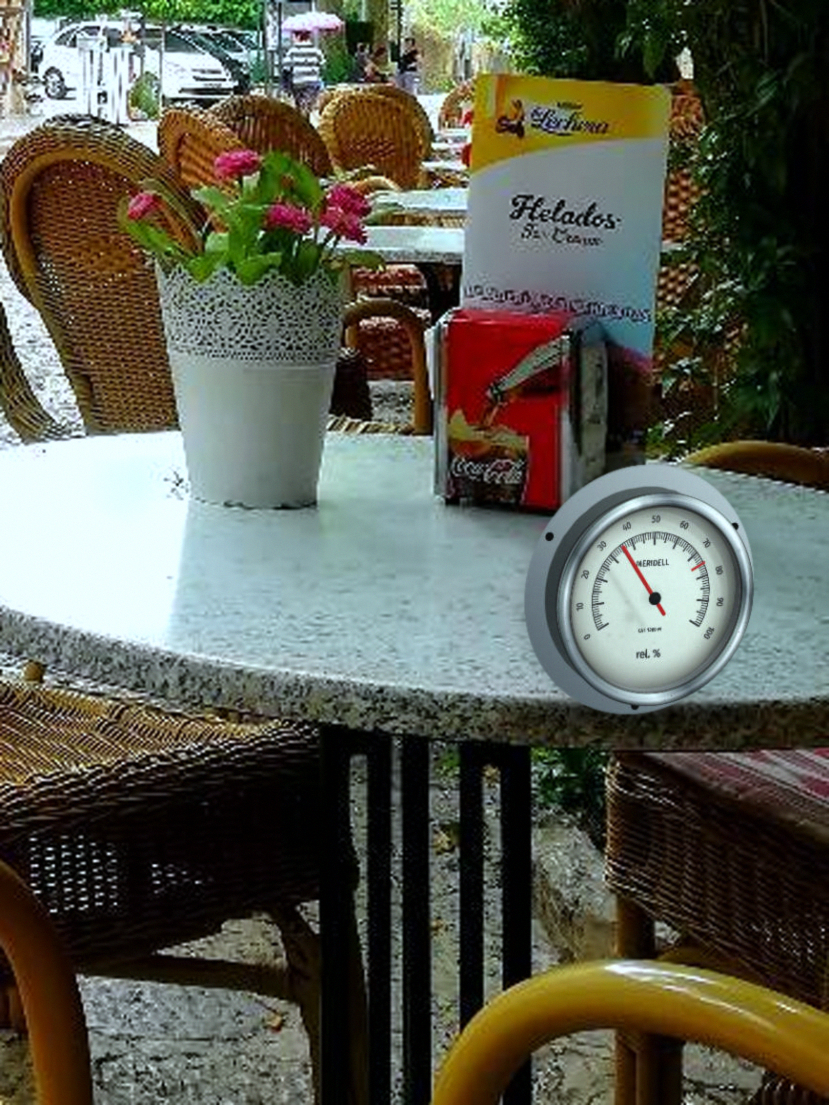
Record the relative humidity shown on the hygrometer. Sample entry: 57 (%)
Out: 35 (%)
